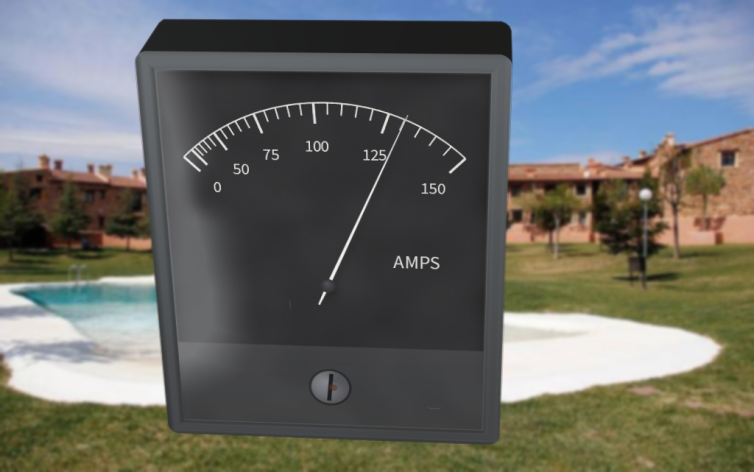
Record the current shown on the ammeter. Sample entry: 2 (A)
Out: 130 (A)
